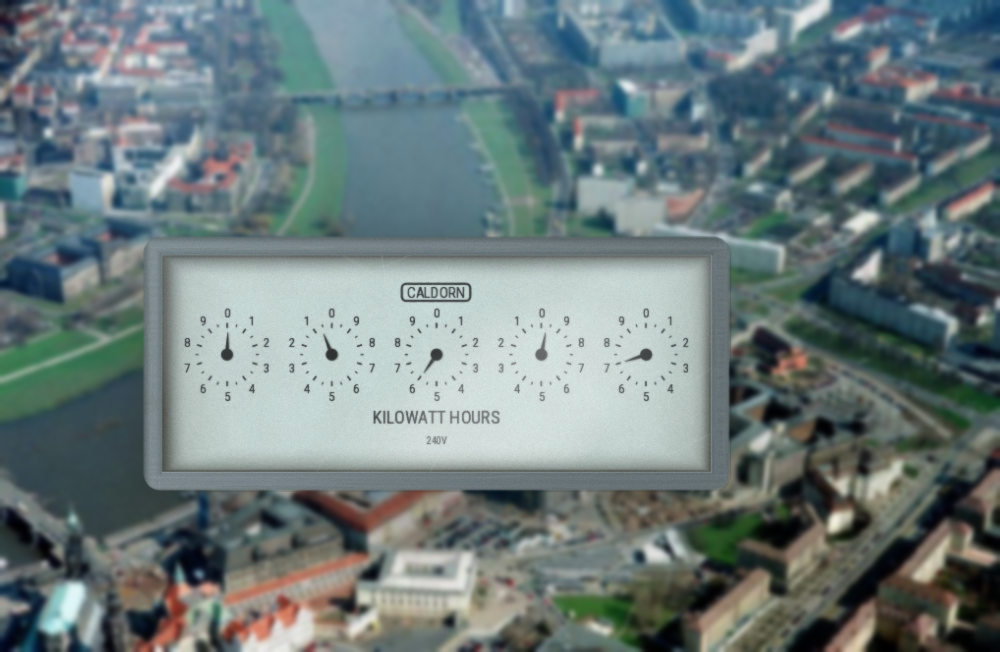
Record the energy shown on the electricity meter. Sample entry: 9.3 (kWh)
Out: 597 (kWh)
